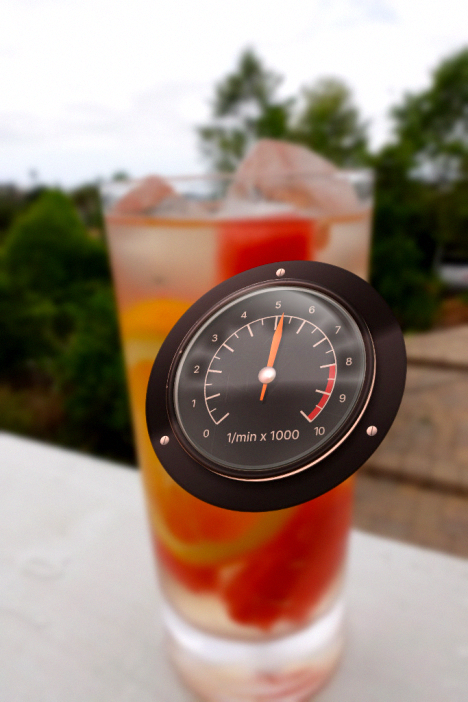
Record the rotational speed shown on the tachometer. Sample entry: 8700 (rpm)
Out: 5250 (rpm)
